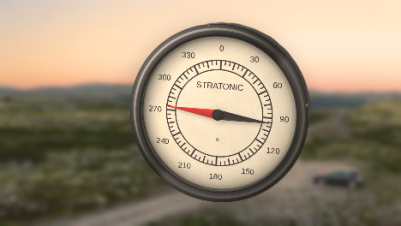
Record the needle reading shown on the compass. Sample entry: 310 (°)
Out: 275 (°)
